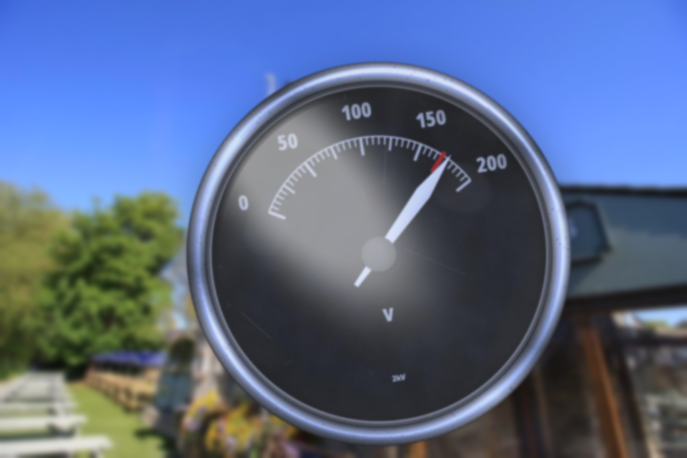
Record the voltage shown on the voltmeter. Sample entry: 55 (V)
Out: 175 (V)
